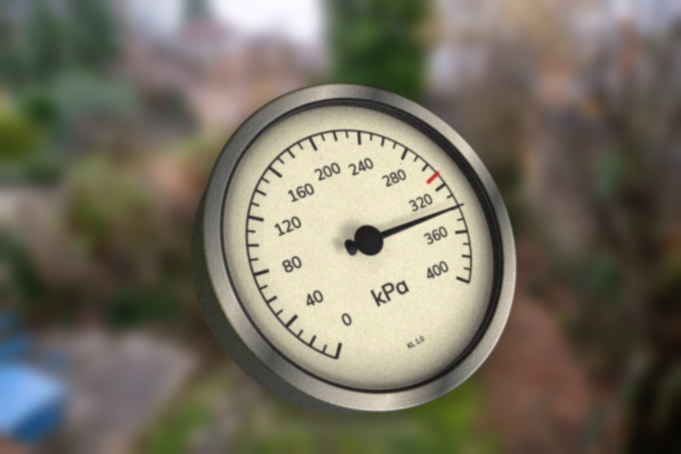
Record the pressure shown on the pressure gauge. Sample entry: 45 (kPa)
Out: 340 (kPa)
